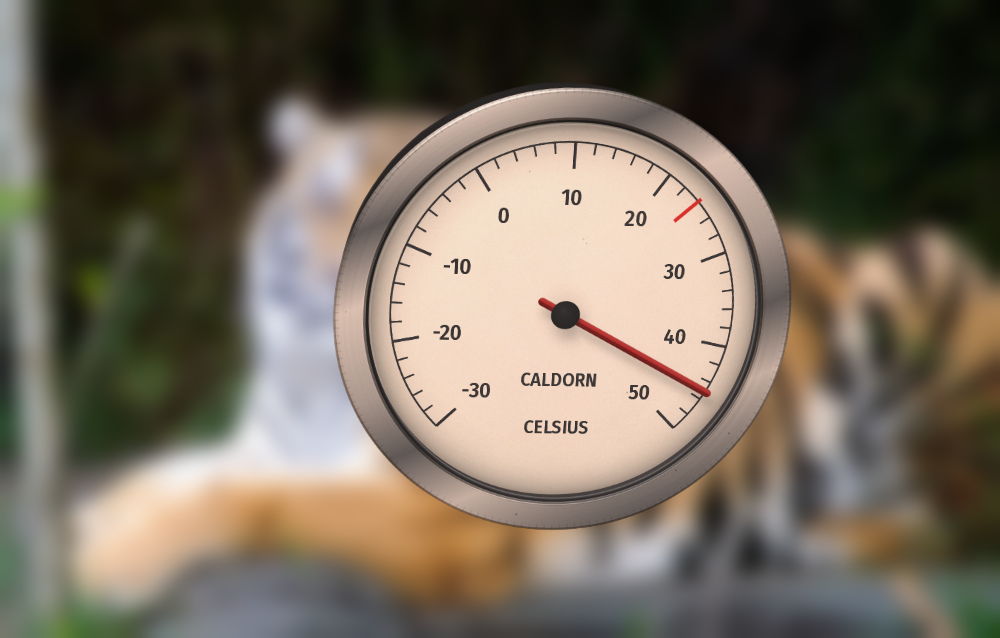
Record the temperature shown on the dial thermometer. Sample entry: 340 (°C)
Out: 45 (°C)
